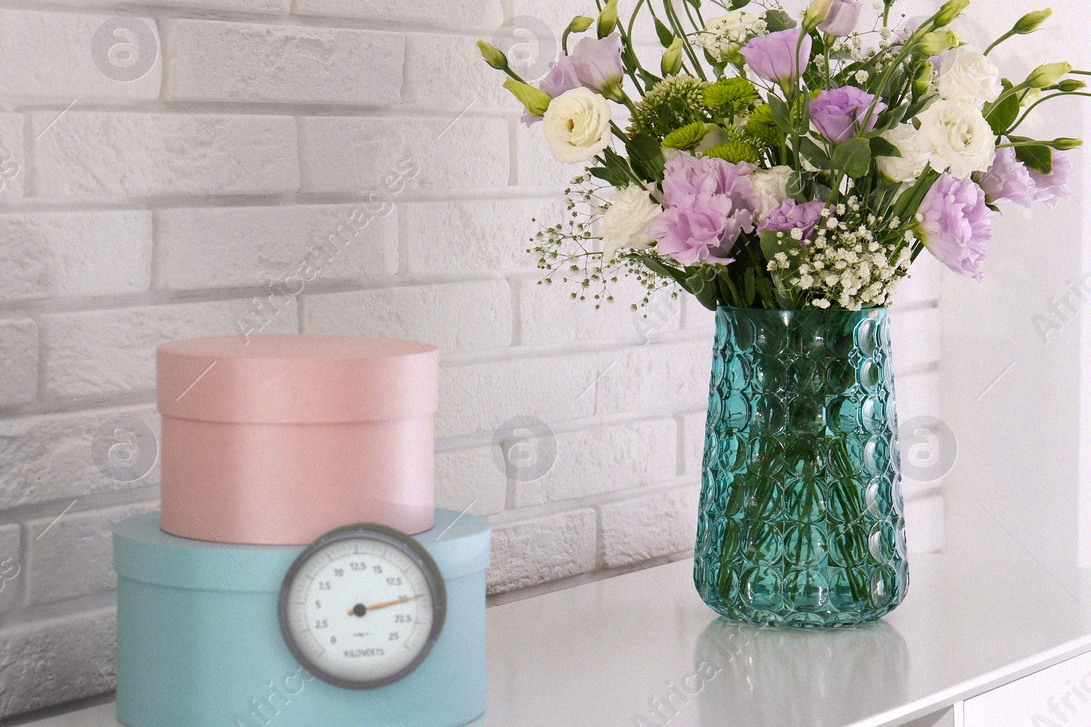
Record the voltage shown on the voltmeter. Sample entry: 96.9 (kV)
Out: 20 (kV)
